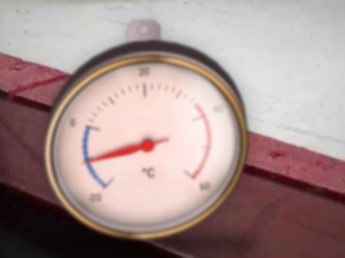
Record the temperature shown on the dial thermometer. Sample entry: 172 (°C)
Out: -10 (°C)
